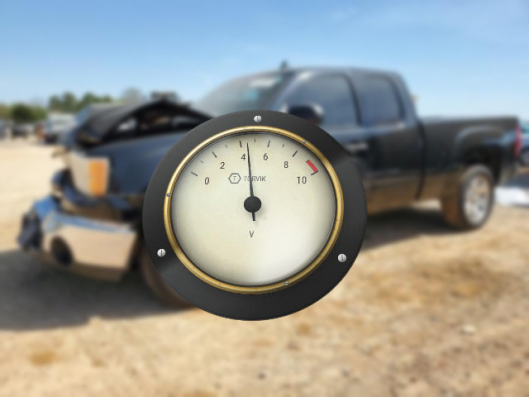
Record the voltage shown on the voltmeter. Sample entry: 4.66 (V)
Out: 4.5 (V)
